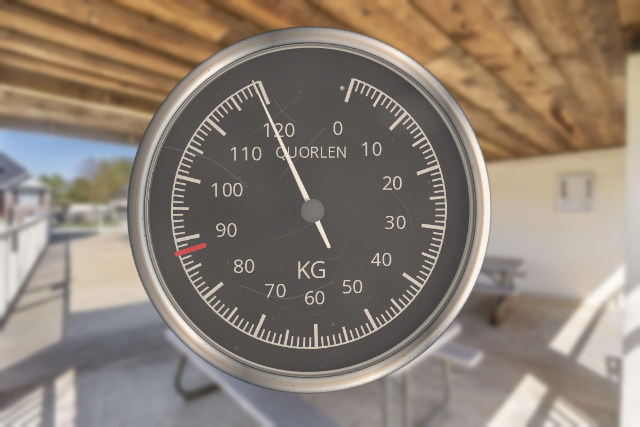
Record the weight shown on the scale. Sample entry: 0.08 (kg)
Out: 119 (kg)
